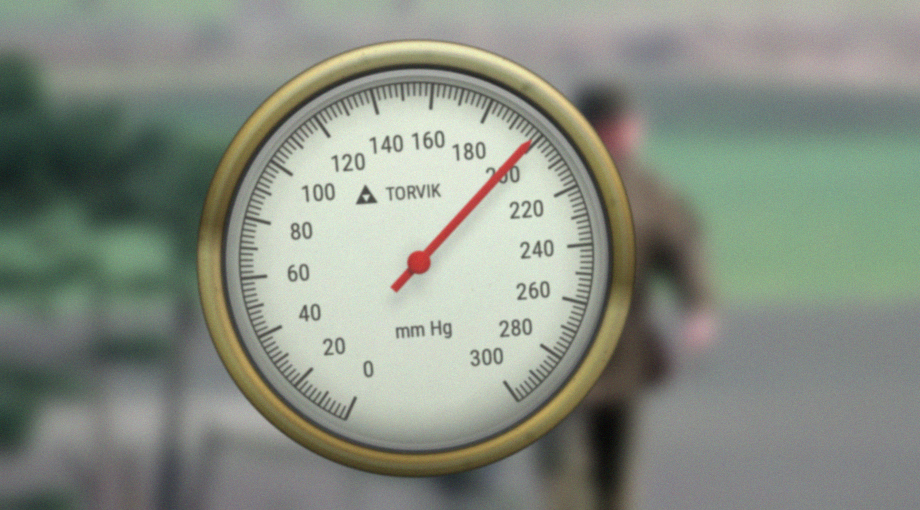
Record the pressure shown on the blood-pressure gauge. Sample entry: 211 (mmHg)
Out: 198 (mmHg)
